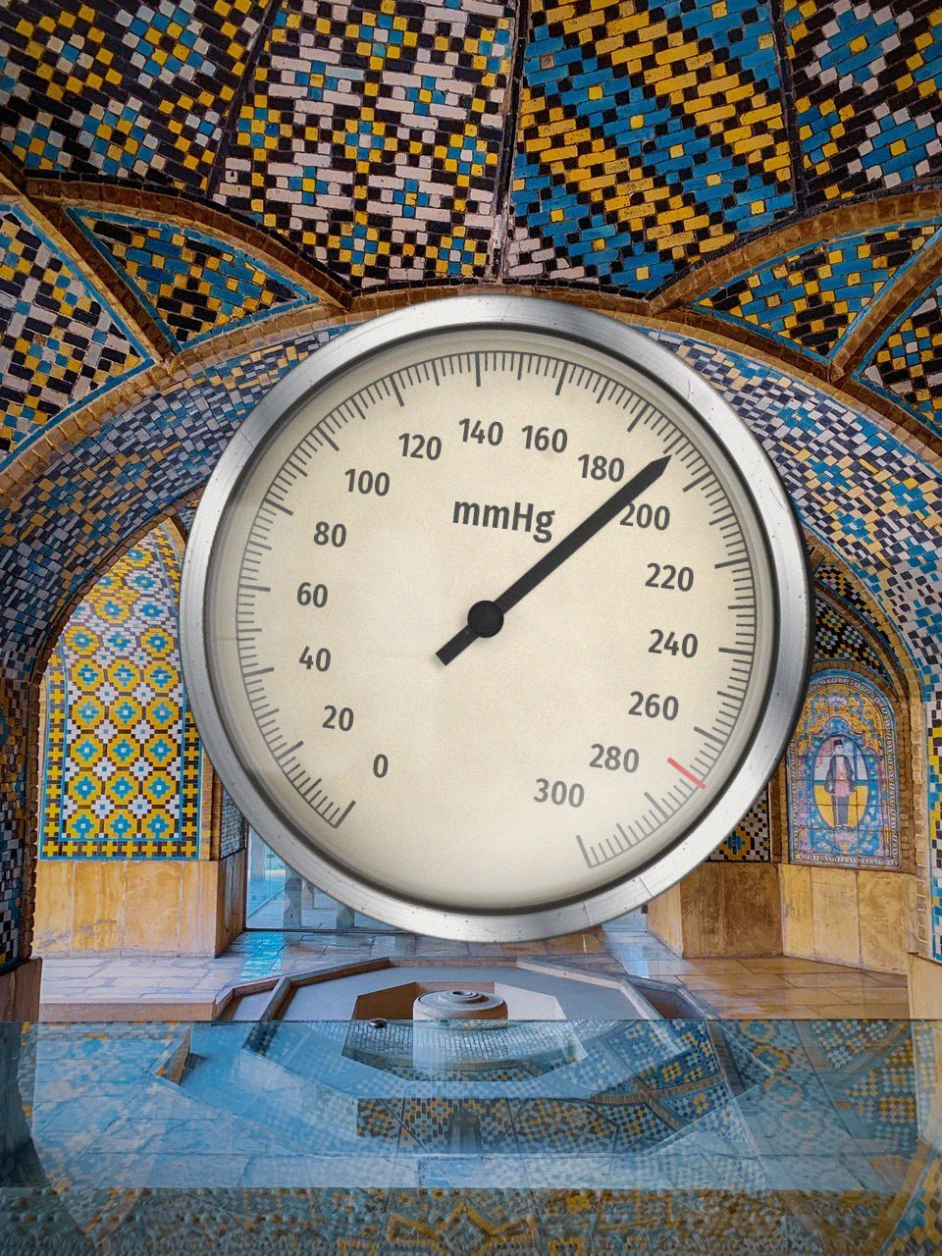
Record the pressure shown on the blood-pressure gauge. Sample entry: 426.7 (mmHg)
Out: 192 (mmHg)
